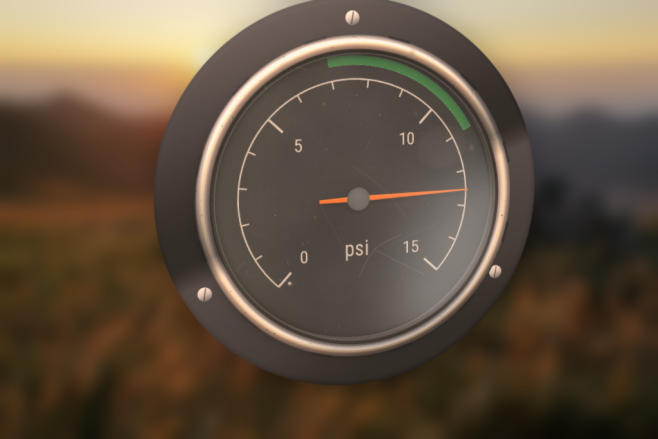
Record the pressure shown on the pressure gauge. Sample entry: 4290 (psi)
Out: 12.5 (psi)
